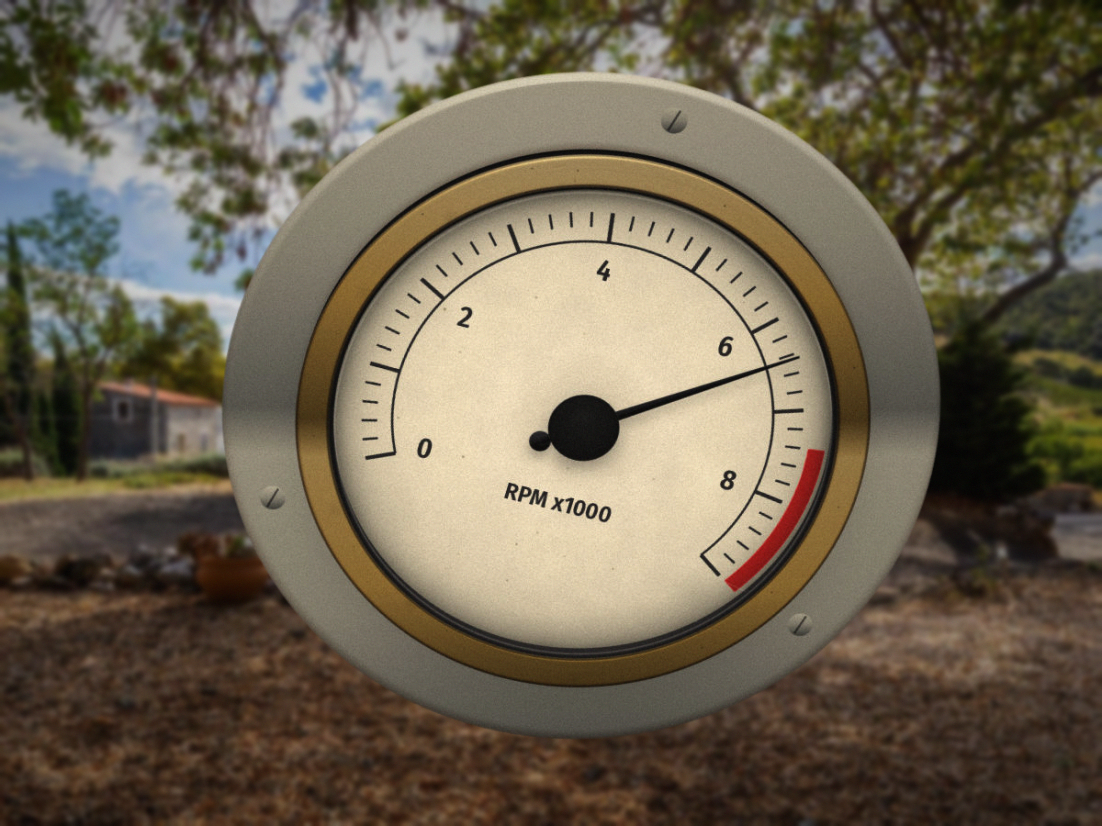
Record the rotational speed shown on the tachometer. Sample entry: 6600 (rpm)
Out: 6400 (rpm)
